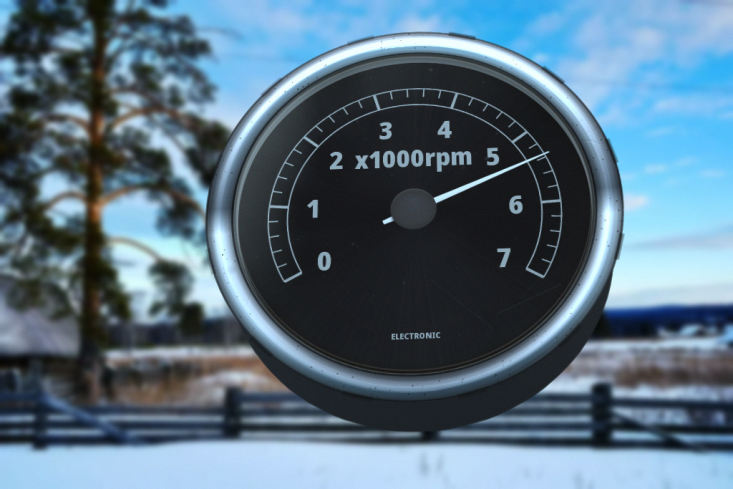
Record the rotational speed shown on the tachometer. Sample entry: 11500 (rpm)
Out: 5400 (rpm)
